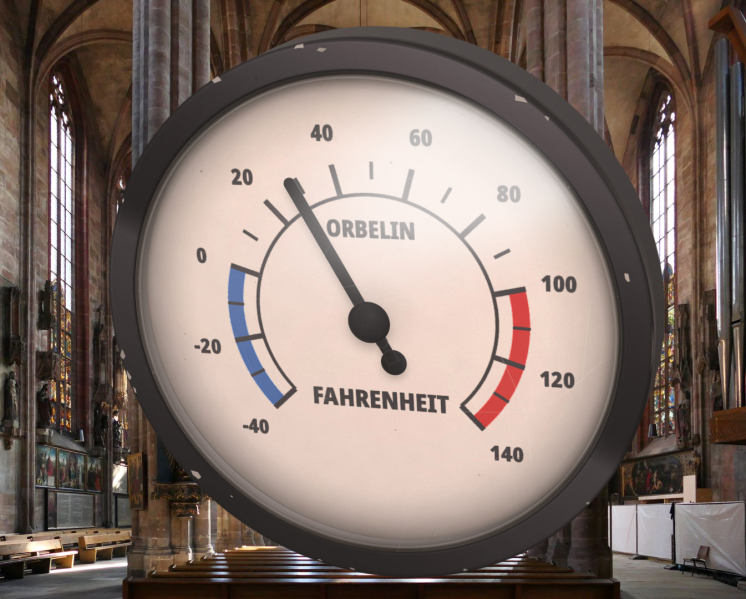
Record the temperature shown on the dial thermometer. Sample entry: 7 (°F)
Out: 30 (°F)
